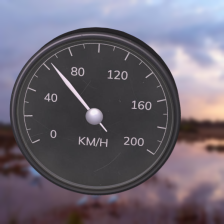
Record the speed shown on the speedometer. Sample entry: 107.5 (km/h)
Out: 65 (km/h)
